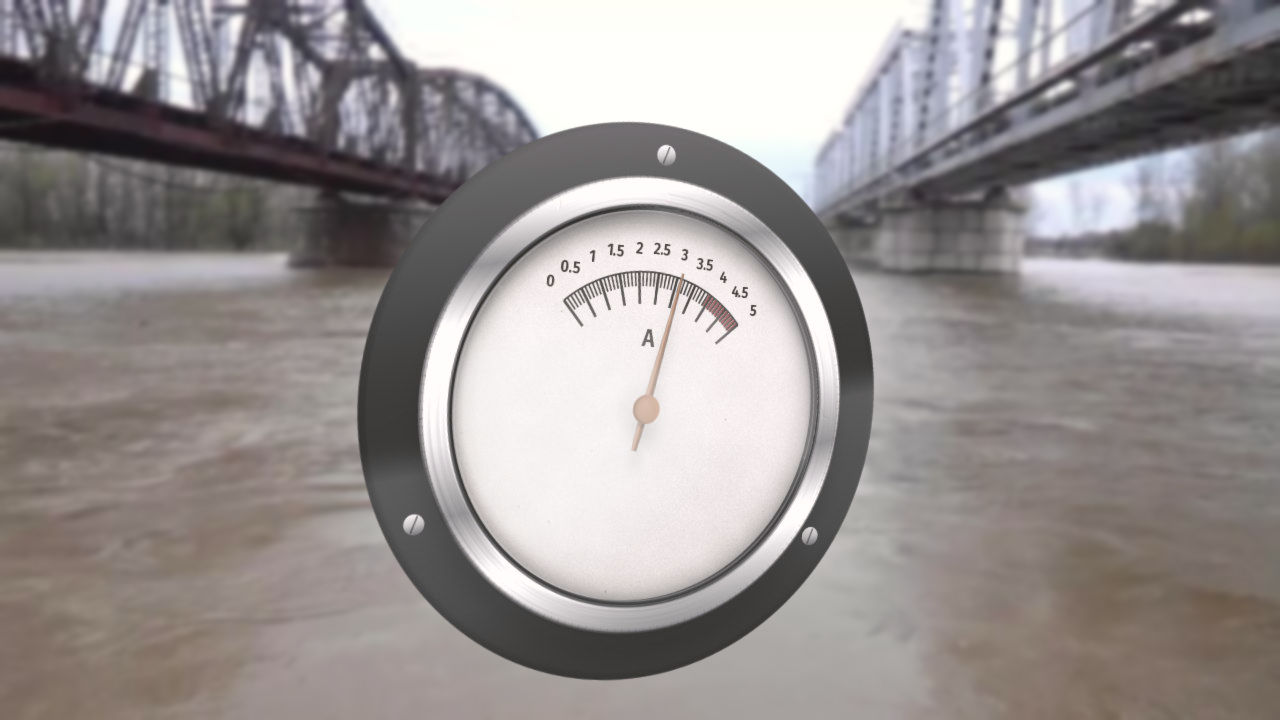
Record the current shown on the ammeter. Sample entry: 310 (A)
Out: 3 (A)
